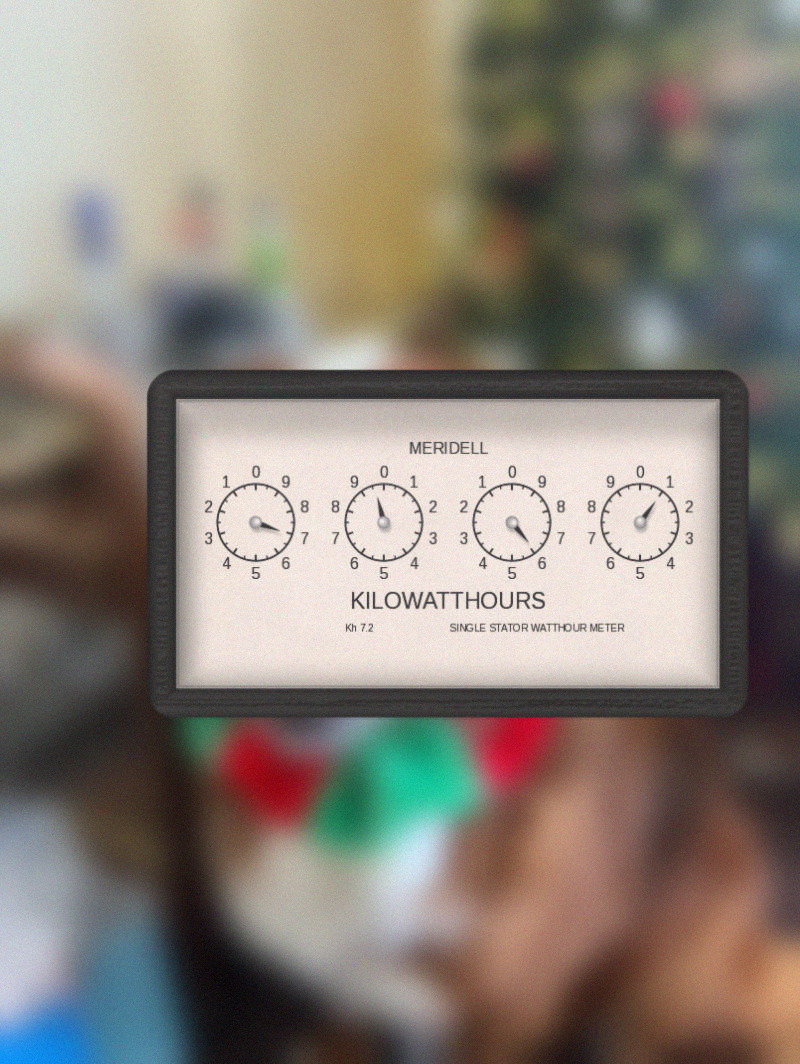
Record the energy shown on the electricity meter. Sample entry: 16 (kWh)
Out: 6961 (kWh)
